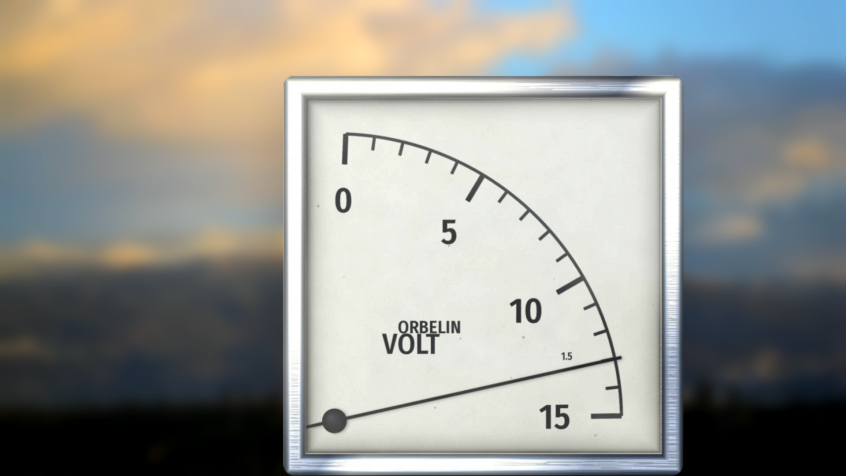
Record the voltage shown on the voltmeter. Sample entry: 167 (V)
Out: 13 (V)
